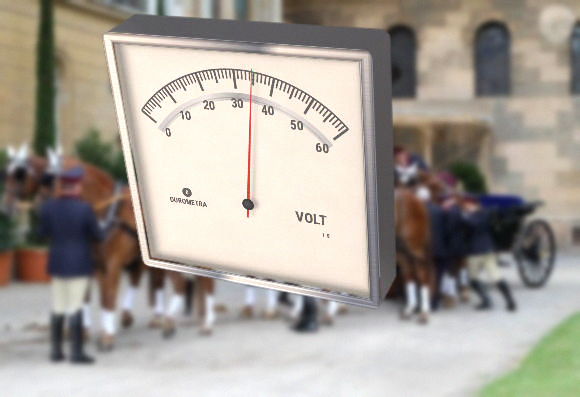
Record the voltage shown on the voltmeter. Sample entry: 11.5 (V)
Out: 35 (V)
